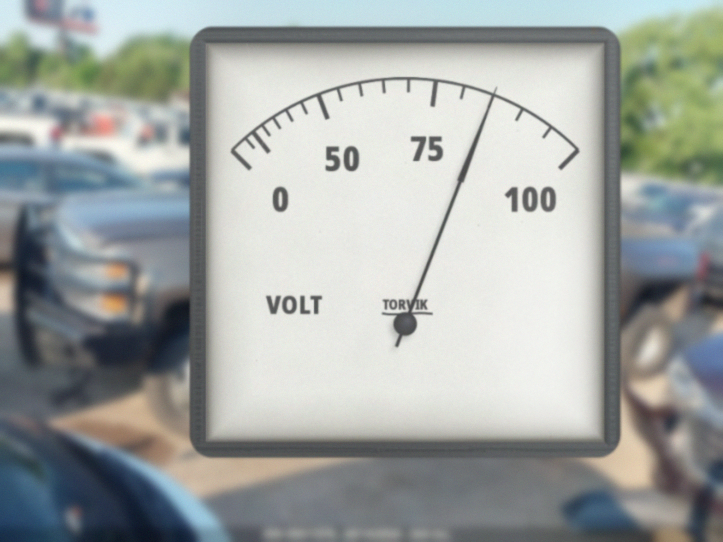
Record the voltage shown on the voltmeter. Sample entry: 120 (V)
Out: 85 (V)
